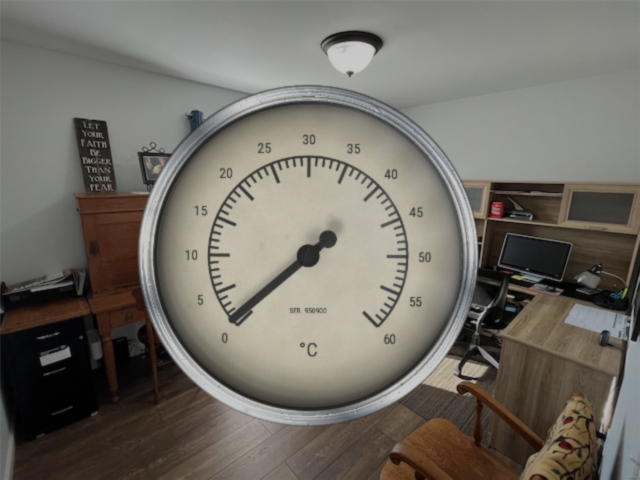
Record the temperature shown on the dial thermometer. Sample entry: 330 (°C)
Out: 1 (°C)
